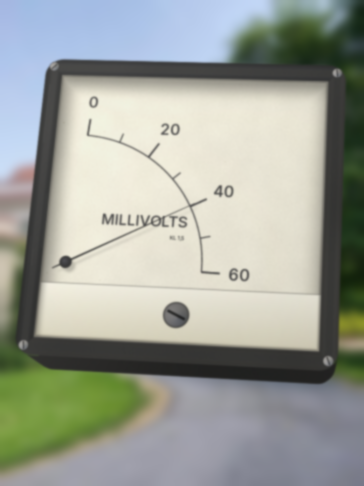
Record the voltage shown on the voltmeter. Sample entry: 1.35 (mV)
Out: 40 (mV)
